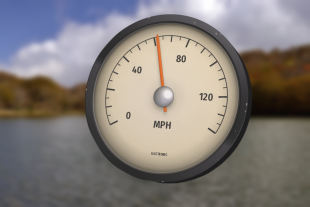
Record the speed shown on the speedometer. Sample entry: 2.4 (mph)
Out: 62.5 (mph)
